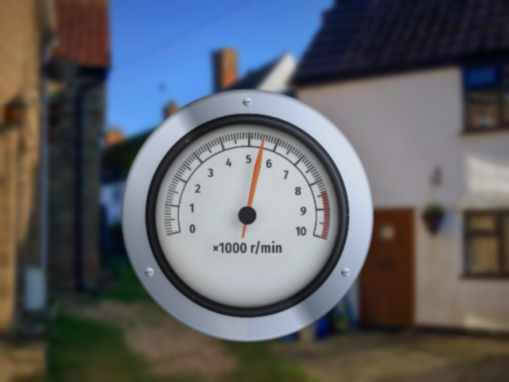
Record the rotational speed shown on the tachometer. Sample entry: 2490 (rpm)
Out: 5500 (rpm)
